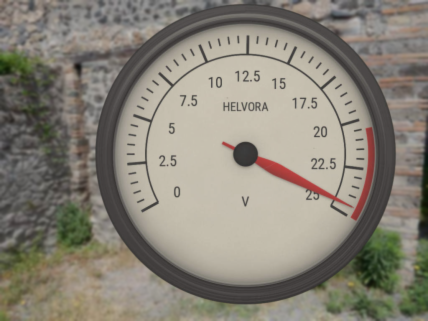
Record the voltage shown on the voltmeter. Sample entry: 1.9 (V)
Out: 24.5 (V)
